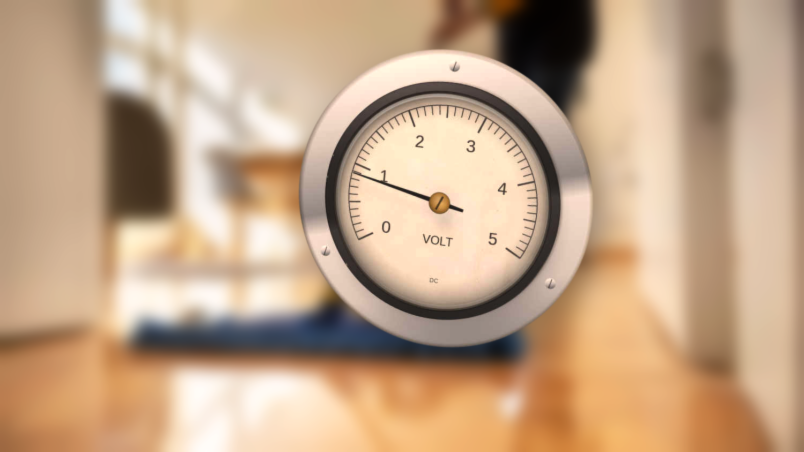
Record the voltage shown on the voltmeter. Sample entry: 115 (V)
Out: 0.9 (V)
